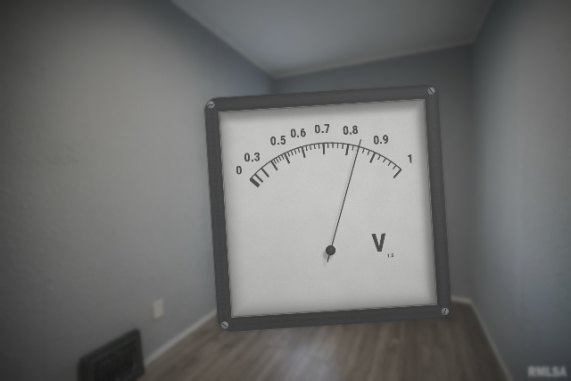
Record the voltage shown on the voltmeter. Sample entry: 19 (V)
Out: 0.84 (V)
